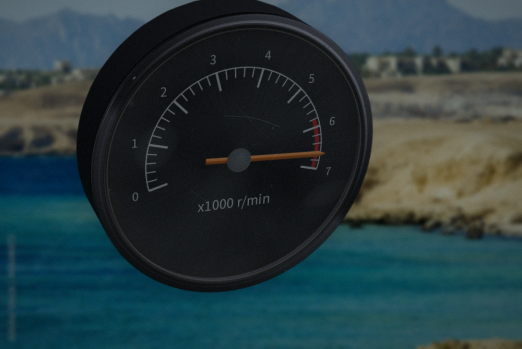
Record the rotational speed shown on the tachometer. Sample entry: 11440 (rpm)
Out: 6600 (rpm)
